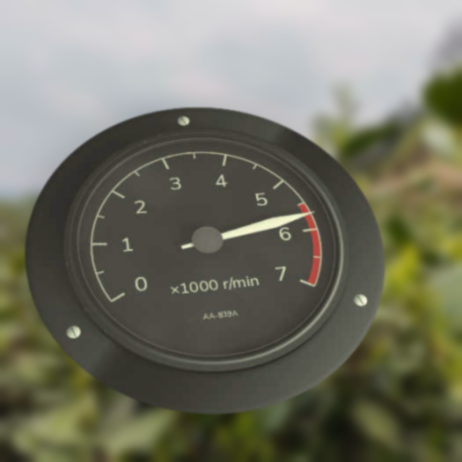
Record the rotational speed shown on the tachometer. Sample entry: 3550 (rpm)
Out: 5750 (rpm)
